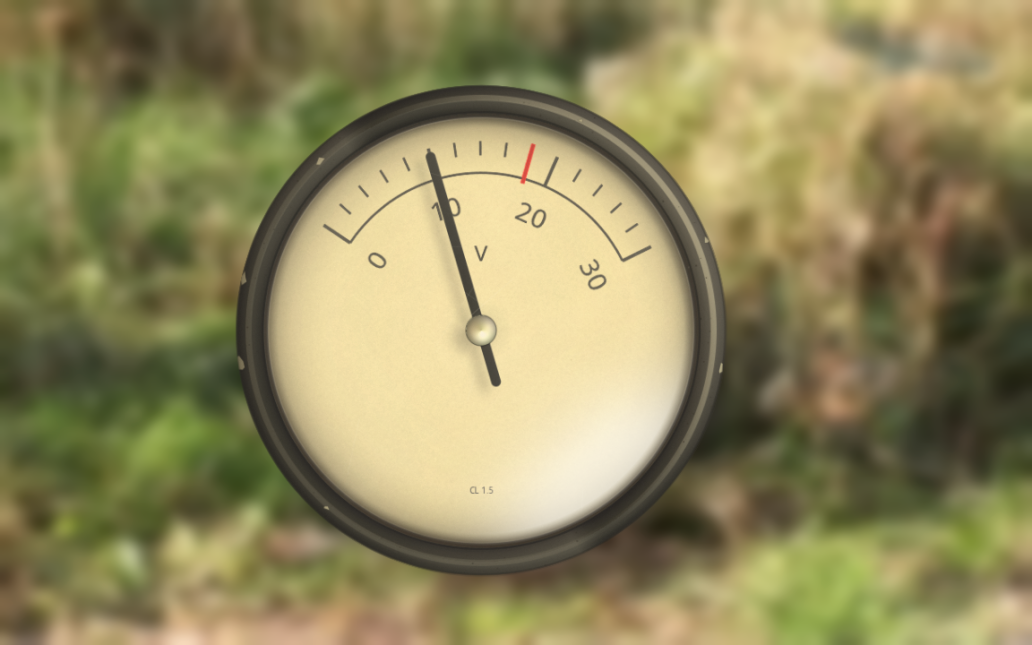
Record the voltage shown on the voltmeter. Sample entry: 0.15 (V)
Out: 10 (V)
